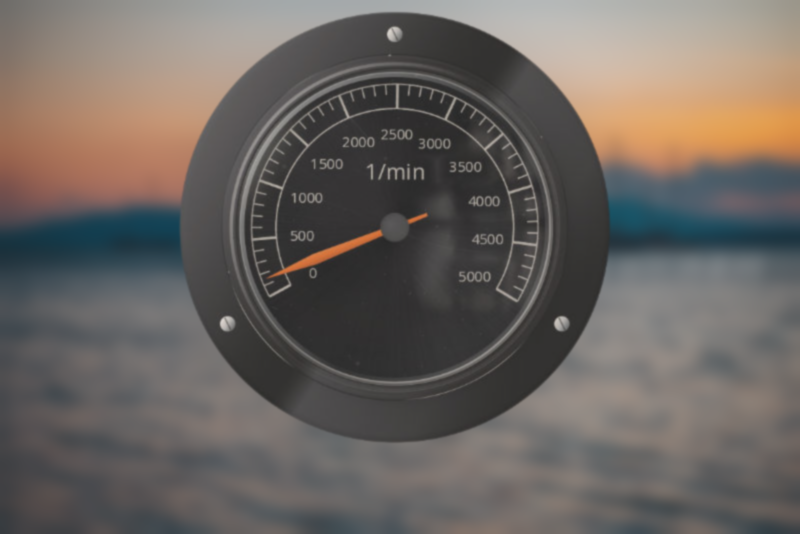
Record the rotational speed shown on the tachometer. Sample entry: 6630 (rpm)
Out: 150 (rpm)
